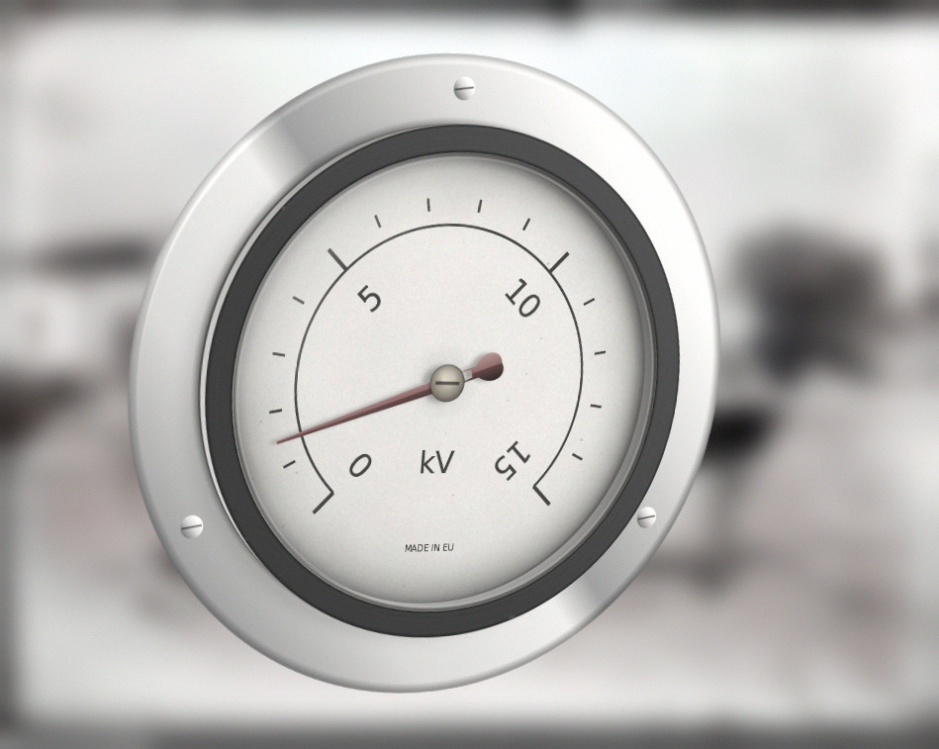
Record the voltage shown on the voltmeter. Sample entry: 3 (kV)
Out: 1.5 (kV)
